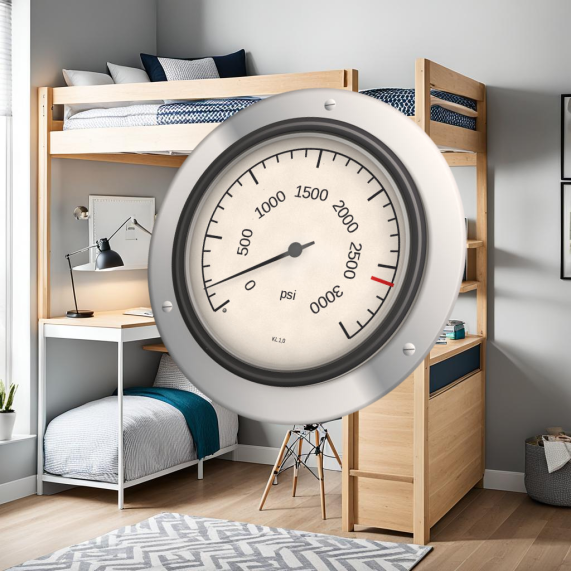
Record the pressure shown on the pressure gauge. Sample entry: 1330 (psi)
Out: 150 (psi)
